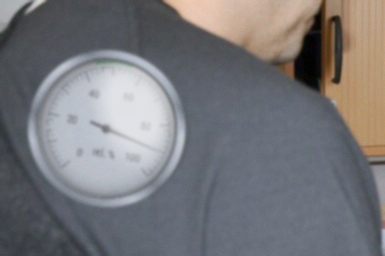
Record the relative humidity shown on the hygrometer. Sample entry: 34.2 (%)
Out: 90 (%)
